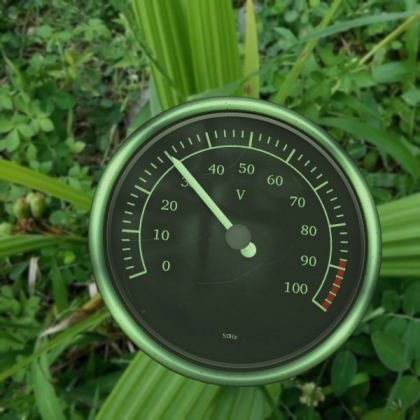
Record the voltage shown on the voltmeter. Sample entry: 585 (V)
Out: 30 (V)
